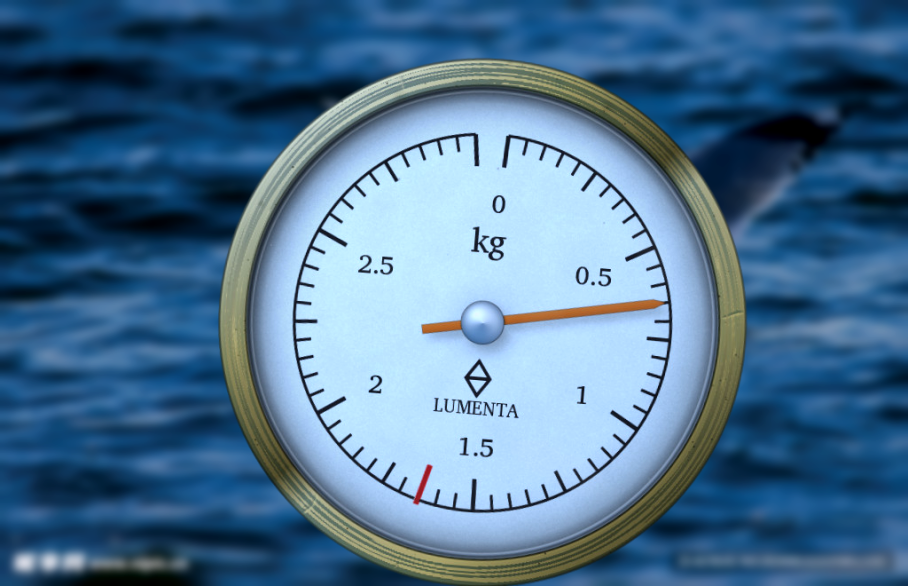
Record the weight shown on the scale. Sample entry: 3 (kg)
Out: 0.65 (kg)
